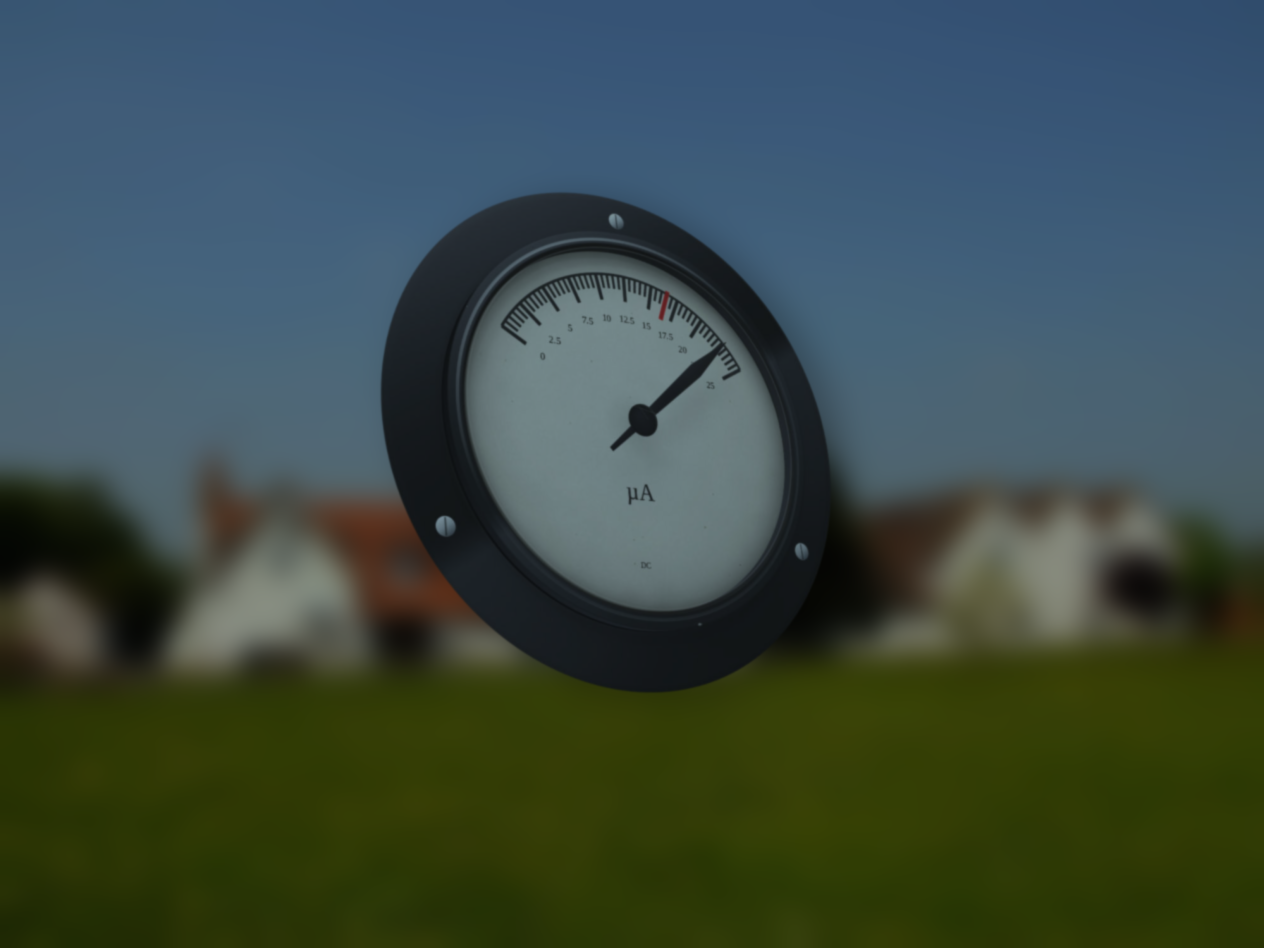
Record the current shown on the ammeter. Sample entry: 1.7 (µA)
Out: 22.5 (µA)
